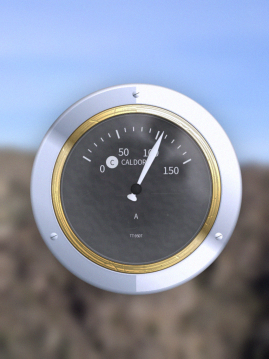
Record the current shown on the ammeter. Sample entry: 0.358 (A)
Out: 105 (A)
